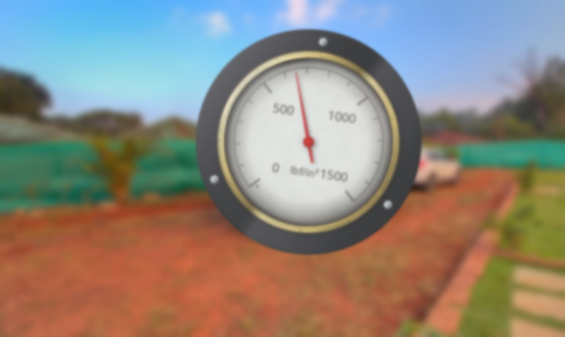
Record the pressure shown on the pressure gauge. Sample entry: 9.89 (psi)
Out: 650 (psi)
